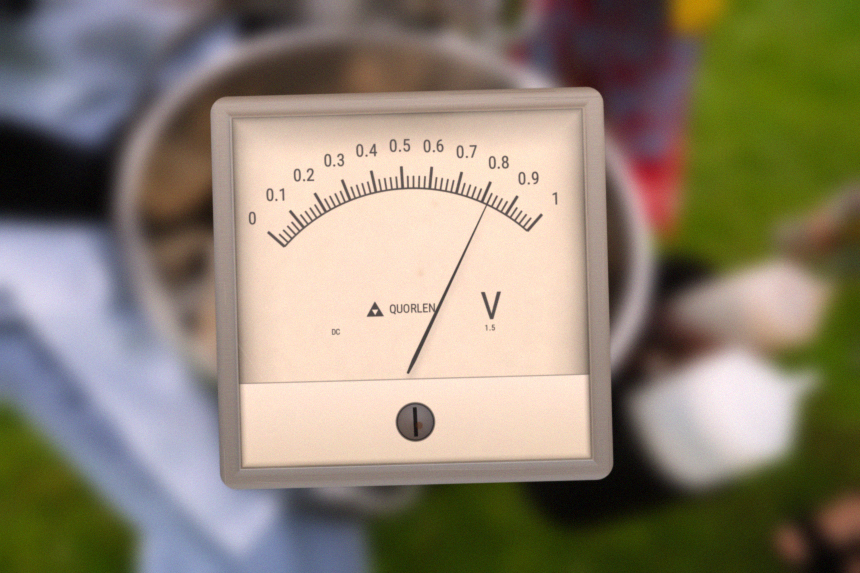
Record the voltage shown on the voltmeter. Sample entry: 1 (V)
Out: 0.82 (V)
